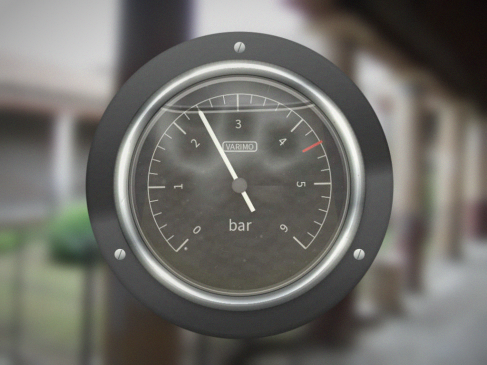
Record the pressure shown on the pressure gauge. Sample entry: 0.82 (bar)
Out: 2.4 (bar)
